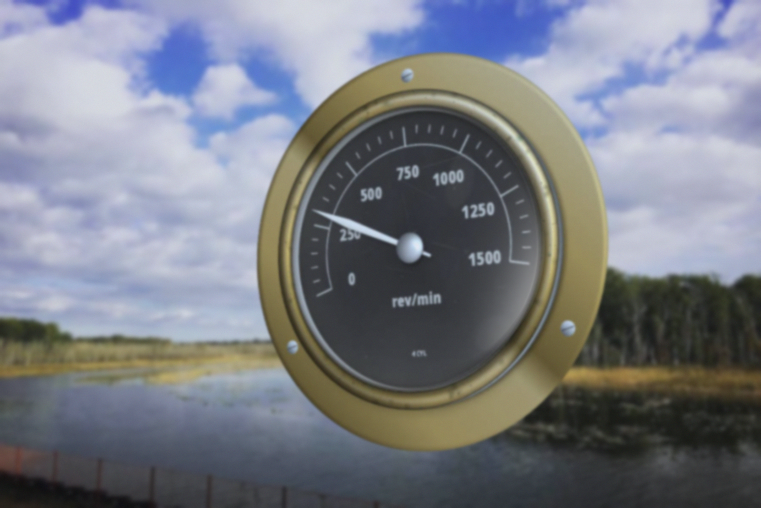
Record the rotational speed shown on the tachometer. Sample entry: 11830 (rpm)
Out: 300 (rpm)
